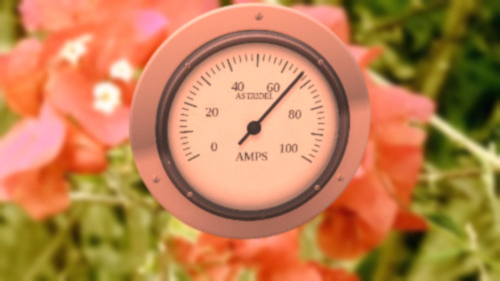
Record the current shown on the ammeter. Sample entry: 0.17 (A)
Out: 66 (A)
